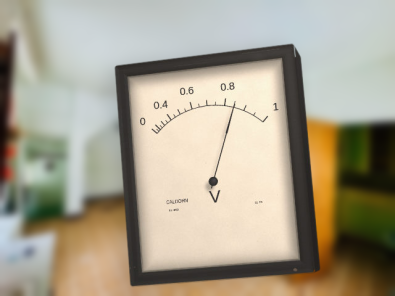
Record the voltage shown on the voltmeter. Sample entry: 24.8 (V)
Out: 0.85 (V)
